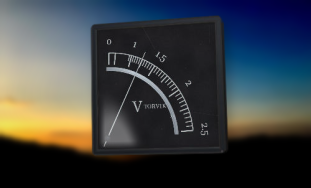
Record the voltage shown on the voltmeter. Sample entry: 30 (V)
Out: 1.25 (V)
